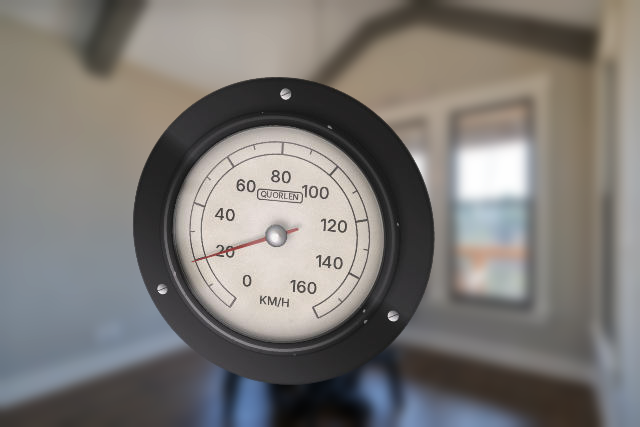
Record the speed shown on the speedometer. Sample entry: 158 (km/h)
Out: 20 (km/h)
